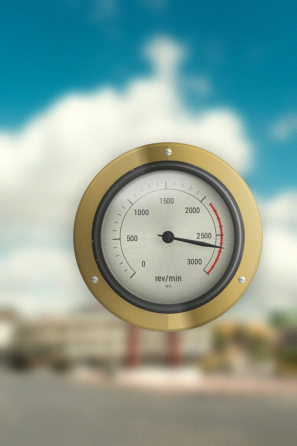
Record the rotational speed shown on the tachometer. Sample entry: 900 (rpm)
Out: 2650 (rpm)
